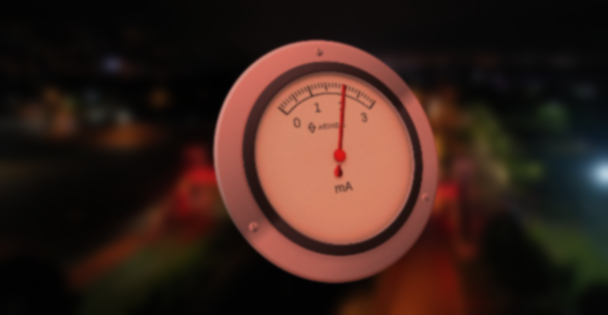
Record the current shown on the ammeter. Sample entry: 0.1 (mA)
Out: 2 (mA)
